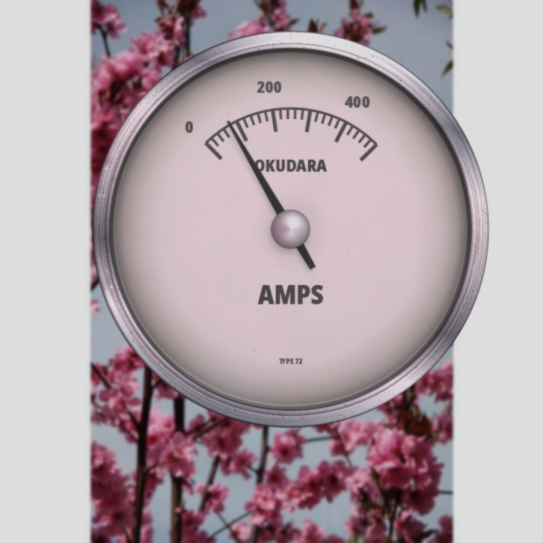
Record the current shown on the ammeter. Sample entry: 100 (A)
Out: 80 (A)
